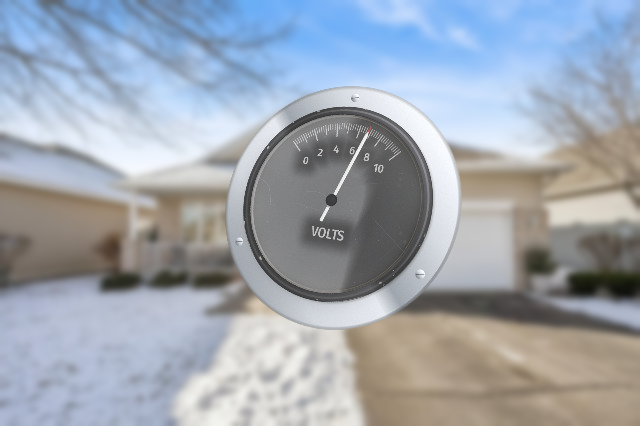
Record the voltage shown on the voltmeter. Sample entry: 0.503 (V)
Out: 7 (V)
